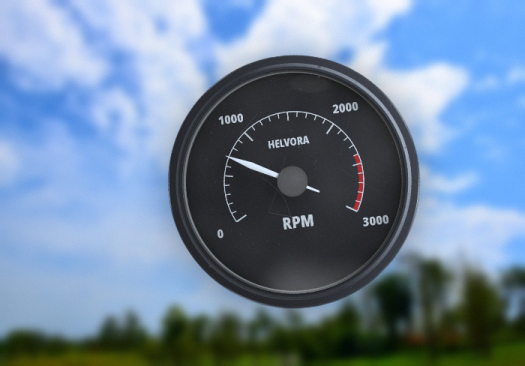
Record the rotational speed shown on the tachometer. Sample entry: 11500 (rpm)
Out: 700 (rpm)
